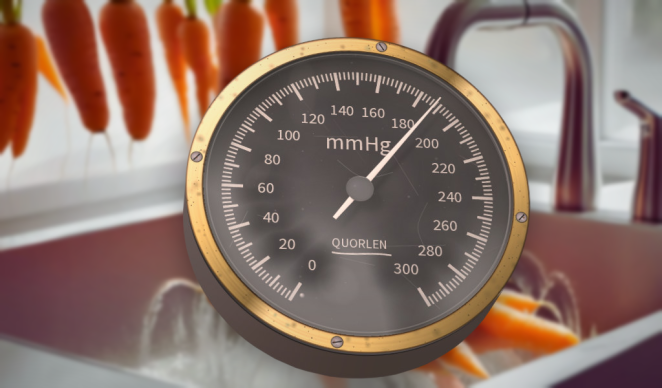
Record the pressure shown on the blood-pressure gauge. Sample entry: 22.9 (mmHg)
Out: 188 (mmHg)
